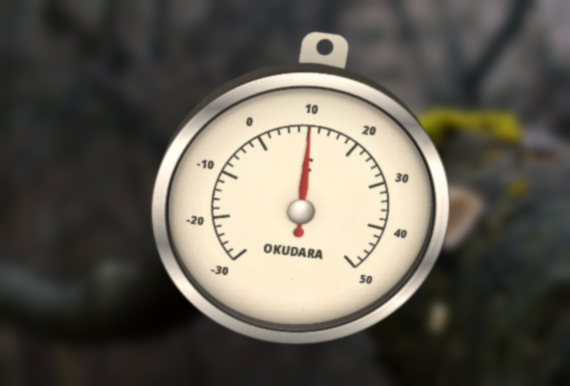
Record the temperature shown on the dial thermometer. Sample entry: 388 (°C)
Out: 10 (°C)
